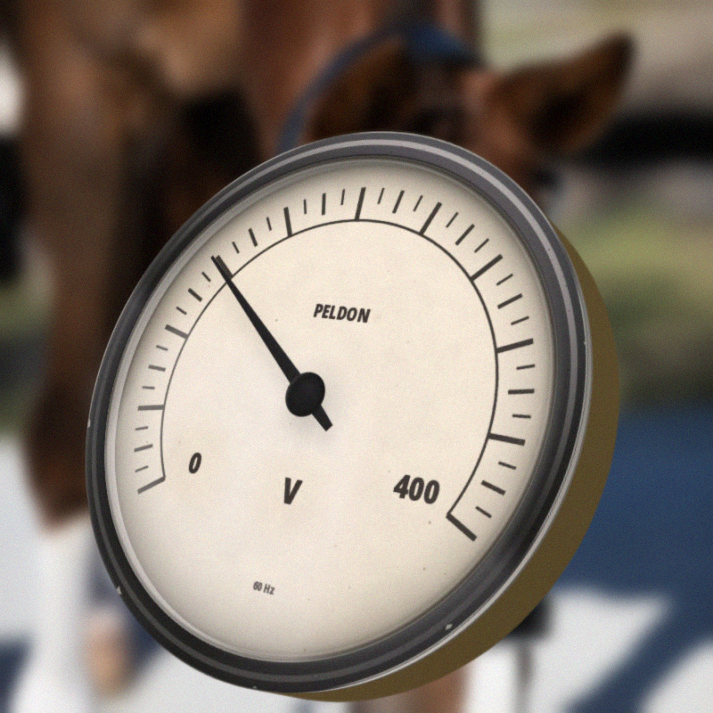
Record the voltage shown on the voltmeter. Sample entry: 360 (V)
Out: 120 (V)
